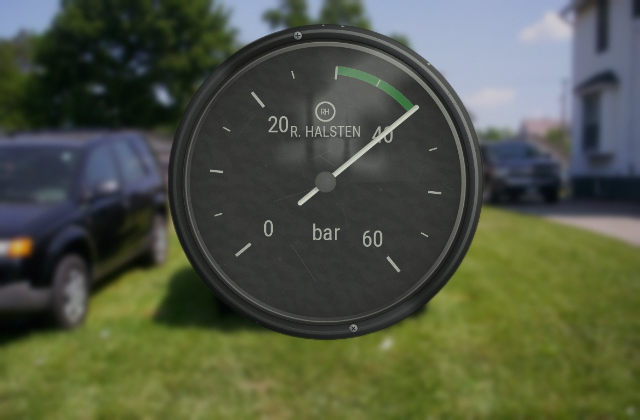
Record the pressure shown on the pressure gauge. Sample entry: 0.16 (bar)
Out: 40 (bar)
